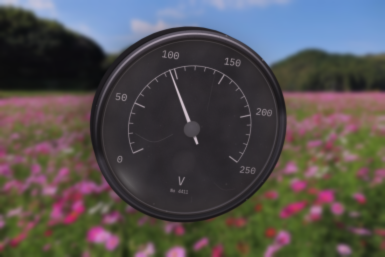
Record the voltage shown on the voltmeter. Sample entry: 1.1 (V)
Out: 95 (V)
